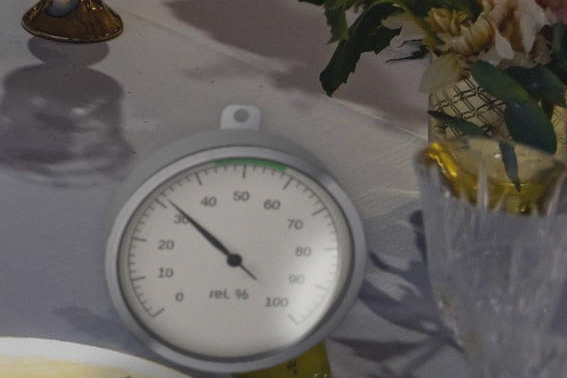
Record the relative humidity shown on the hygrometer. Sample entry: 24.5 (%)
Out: 32 (%)
